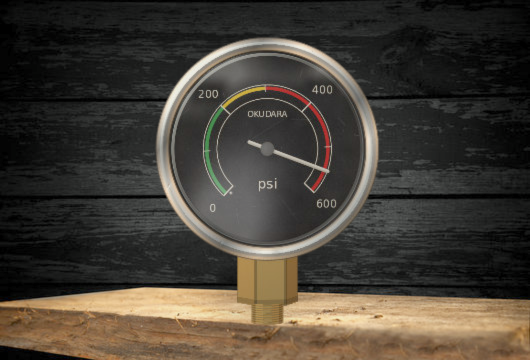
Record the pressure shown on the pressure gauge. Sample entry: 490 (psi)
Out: 550 (psi)
